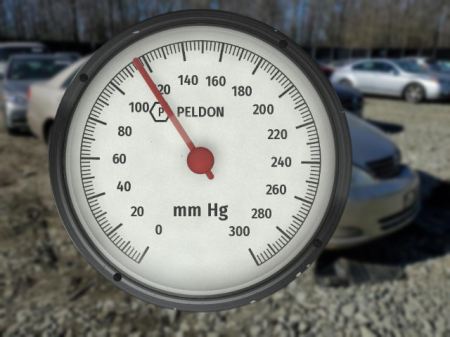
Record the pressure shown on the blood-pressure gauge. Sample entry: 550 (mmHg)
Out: 116 (mmHg)
